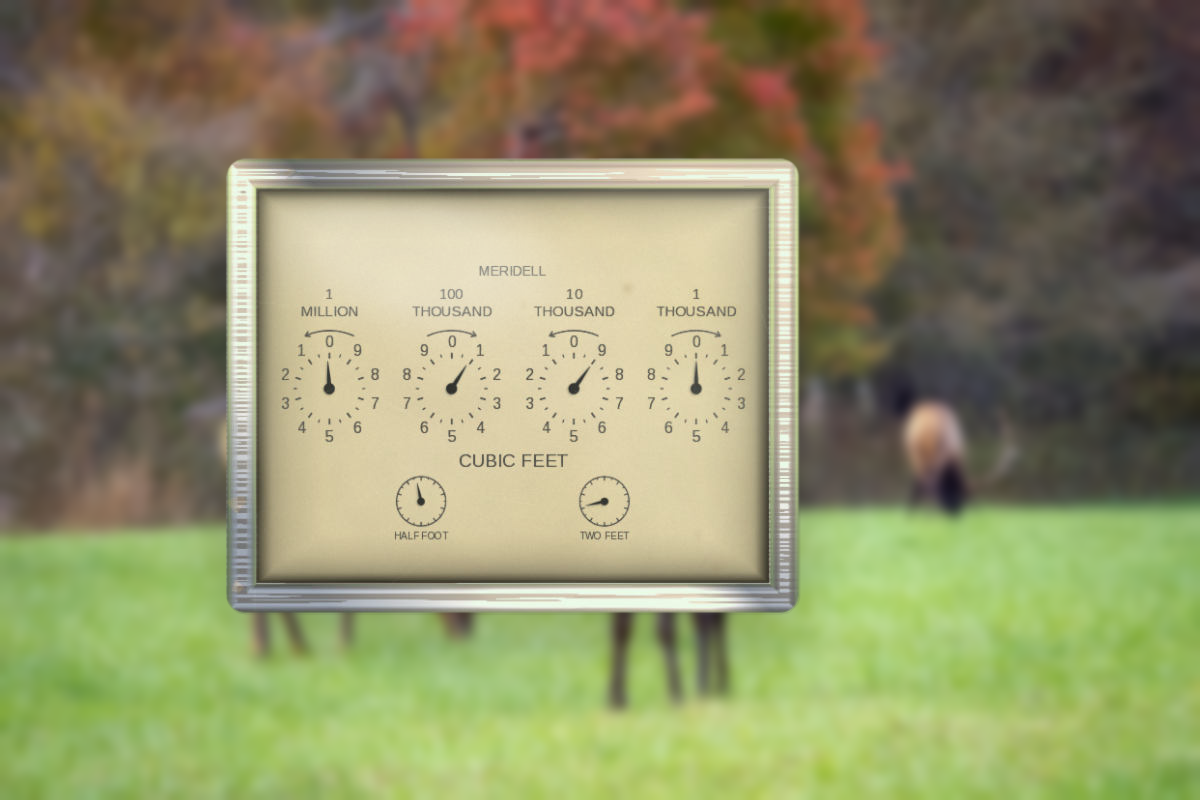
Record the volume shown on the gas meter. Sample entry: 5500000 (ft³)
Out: 9000 (ft³)
